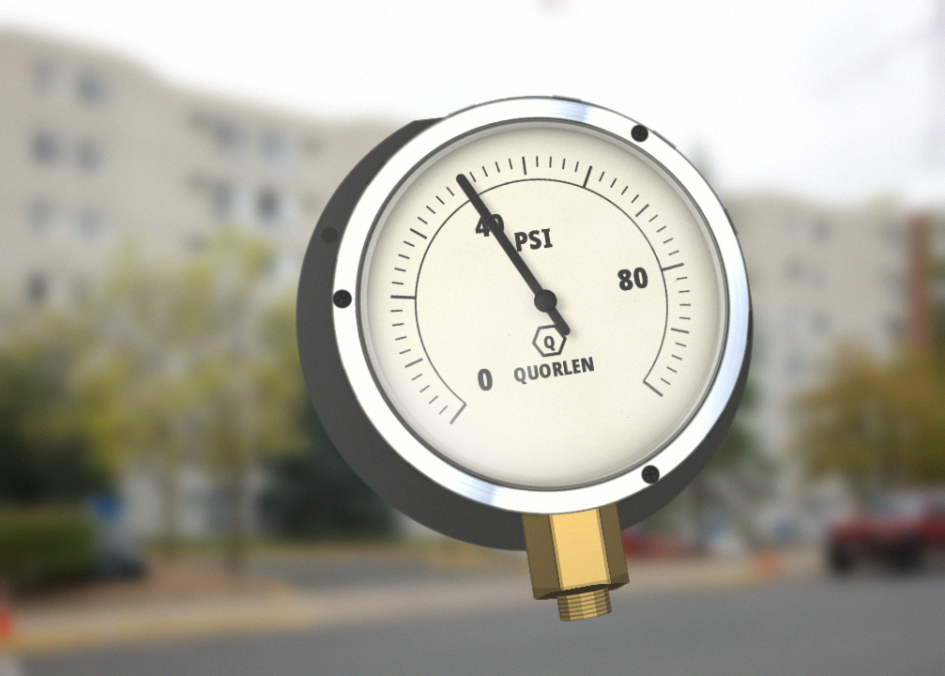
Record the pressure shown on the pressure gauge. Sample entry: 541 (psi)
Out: 40 (psi)
